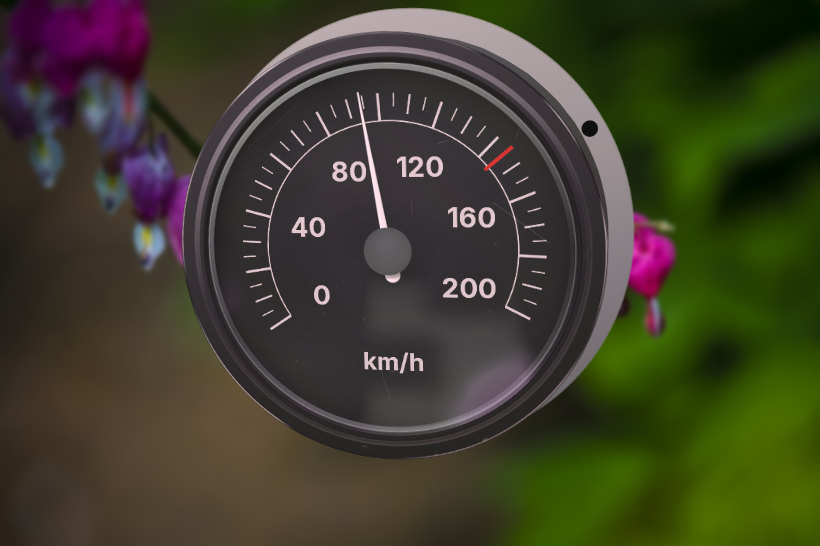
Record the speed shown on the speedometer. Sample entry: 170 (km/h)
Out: 95 (km/h)
